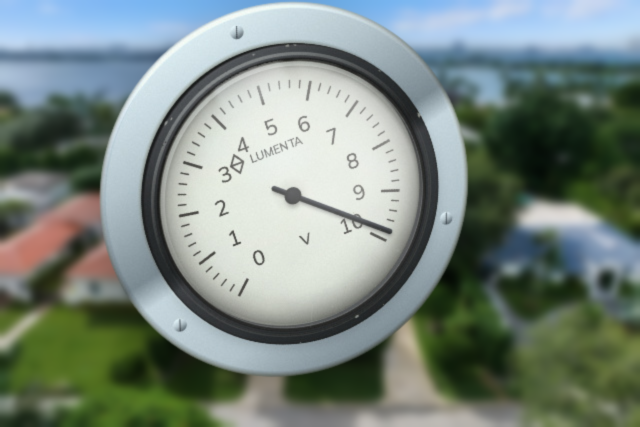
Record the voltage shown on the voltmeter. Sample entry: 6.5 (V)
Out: 9.8 (V)
